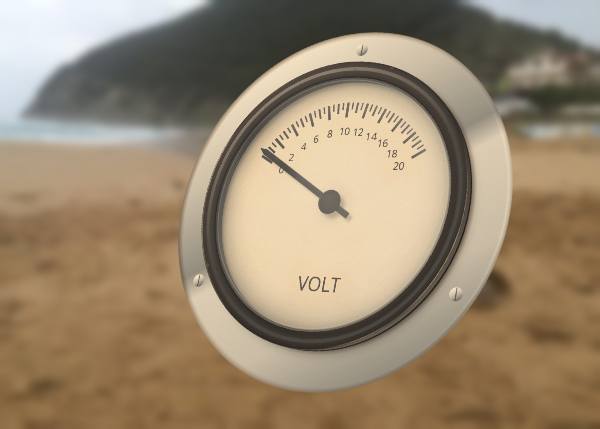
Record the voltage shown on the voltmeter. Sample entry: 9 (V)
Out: 0.5 (V)
